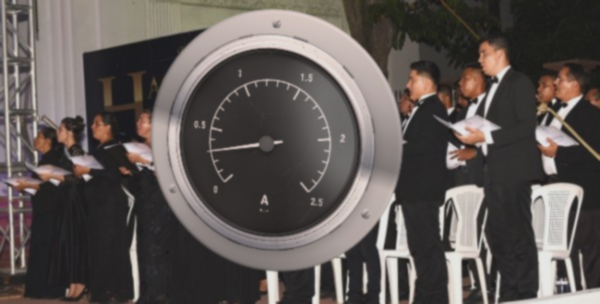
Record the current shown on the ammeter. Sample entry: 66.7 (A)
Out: 0.3 (A)
